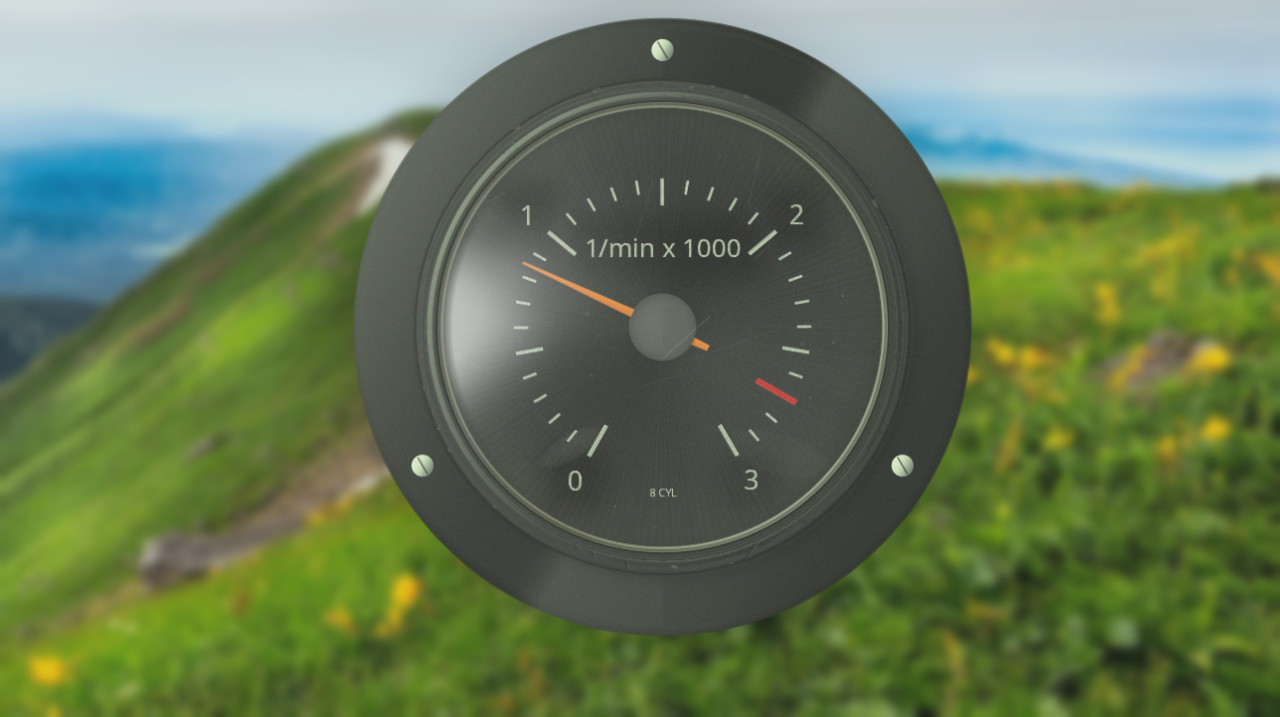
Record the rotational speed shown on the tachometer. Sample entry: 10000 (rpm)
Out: 850 (rpm)
